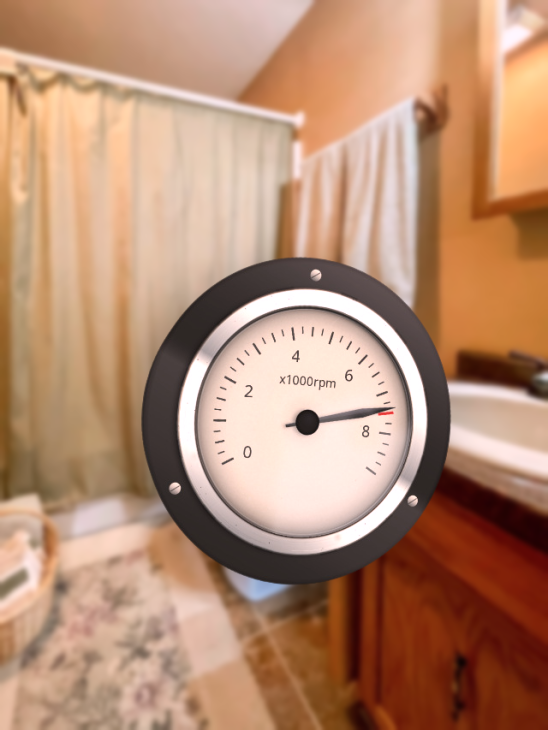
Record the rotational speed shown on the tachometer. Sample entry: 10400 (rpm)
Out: 7375 (rpm)
